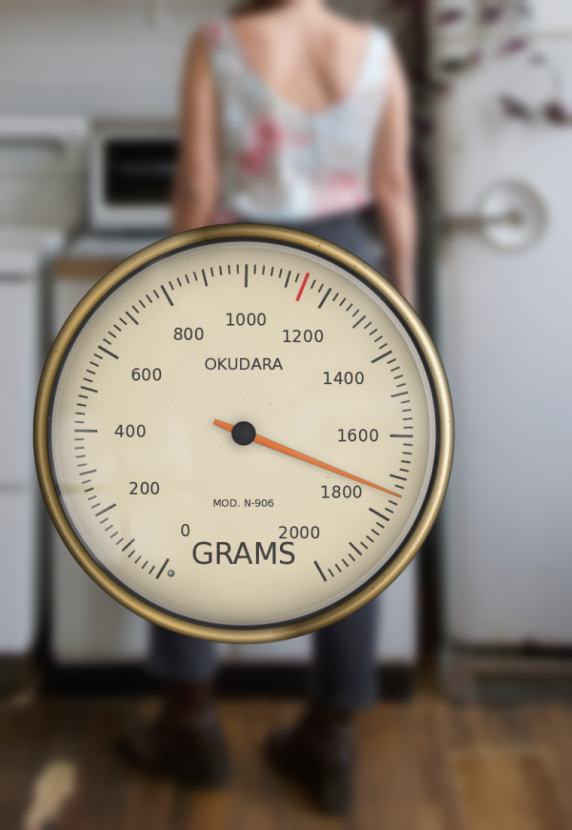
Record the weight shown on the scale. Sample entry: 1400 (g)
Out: 1740 (g)
